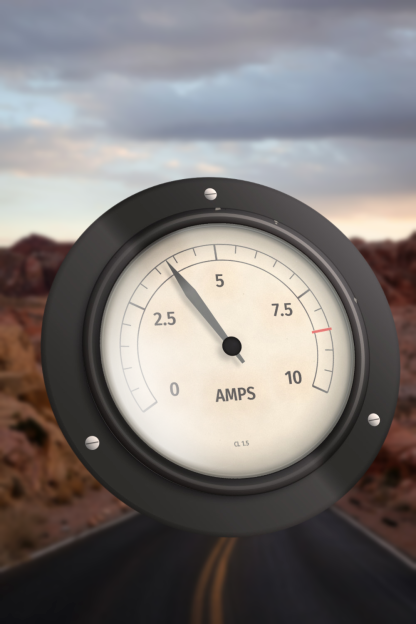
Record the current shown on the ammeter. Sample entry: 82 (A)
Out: 3.75 (A)
